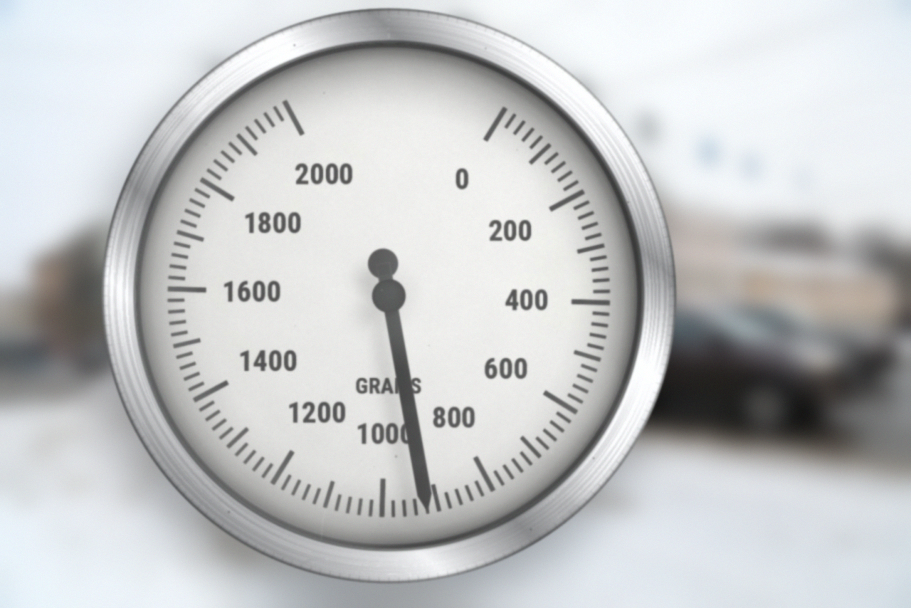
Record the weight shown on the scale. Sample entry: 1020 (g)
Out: 920 (g)
